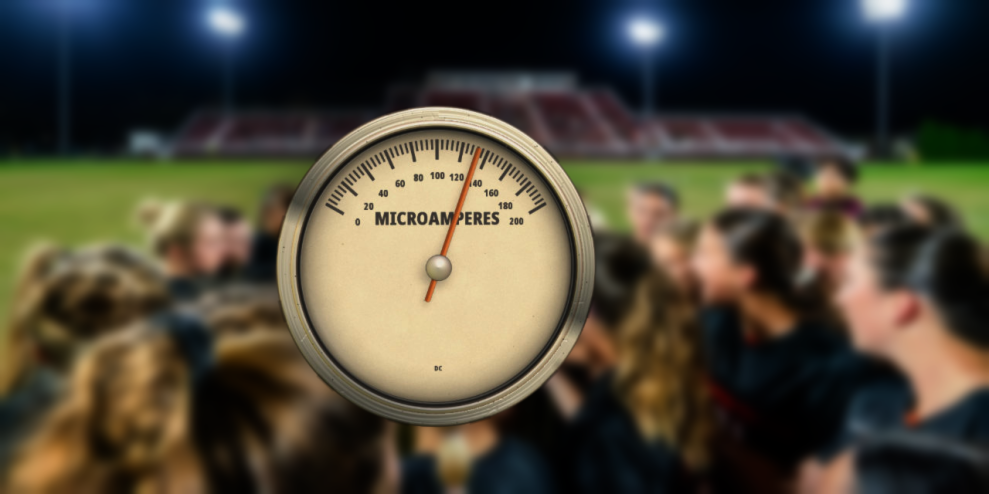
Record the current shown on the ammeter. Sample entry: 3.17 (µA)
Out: 132 (µA)
